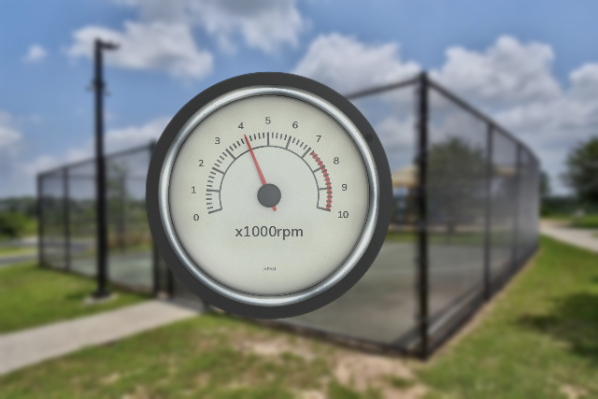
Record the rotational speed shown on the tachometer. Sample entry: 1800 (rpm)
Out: 4000 (rpm)
